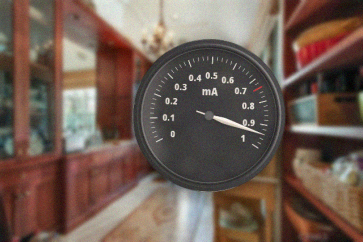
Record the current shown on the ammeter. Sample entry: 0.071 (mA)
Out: 0.94 (mA)
